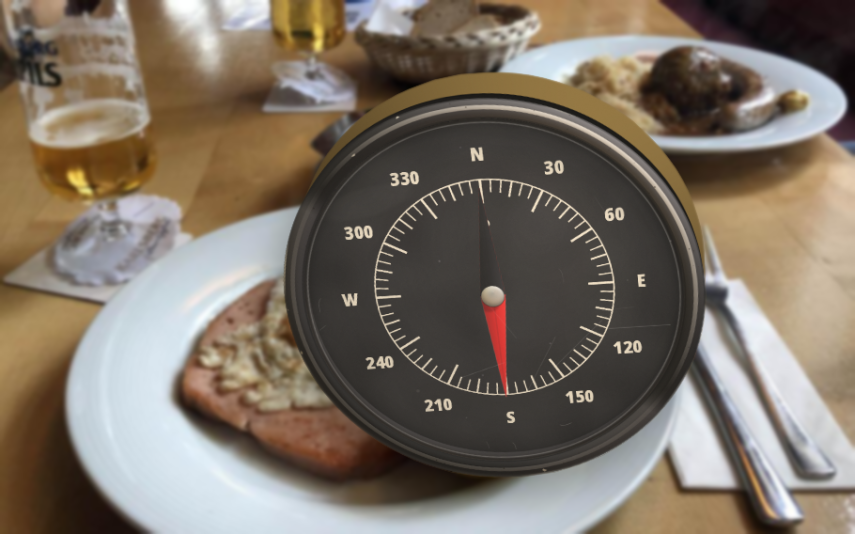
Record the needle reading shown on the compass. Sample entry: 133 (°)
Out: 180 (°)
